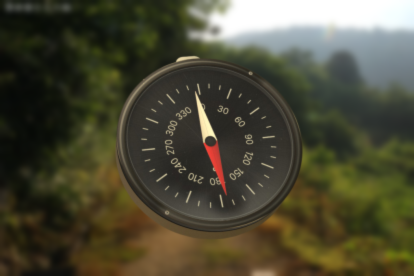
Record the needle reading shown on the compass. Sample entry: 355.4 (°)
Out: 175 (°)
